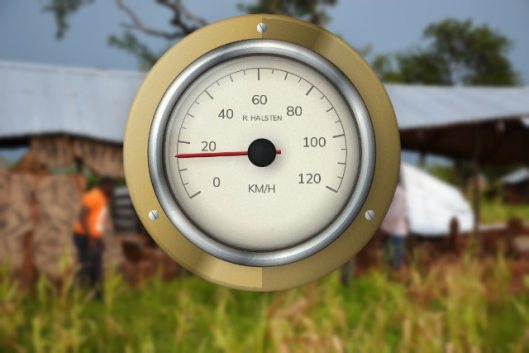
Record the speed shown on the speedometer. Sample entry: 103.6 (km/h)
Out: 15 (km/h)
